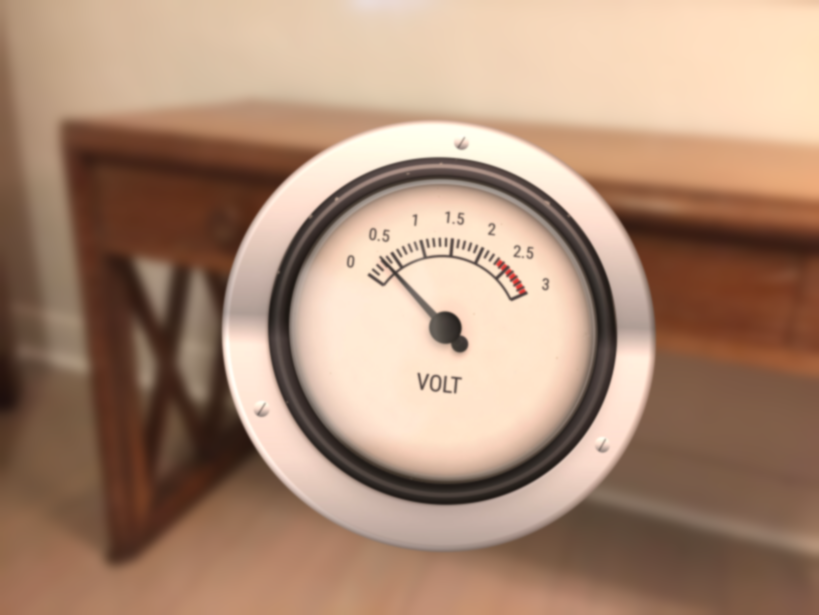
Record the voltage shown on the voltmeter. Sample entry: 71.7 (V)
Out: 0.3 (V)
